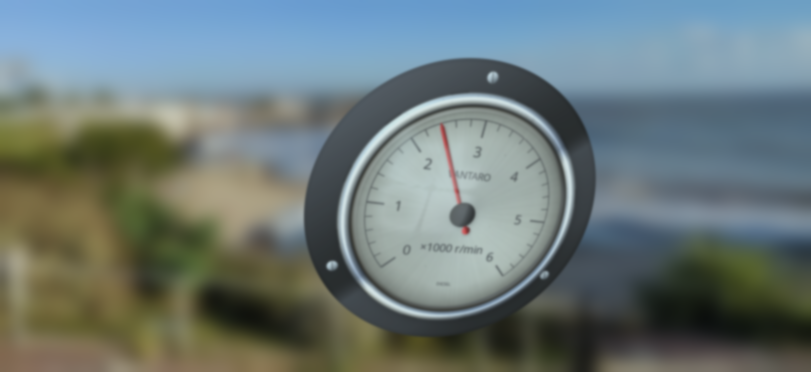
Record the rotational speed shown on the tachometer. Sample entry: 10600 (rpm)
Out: 2400 (rpm)
